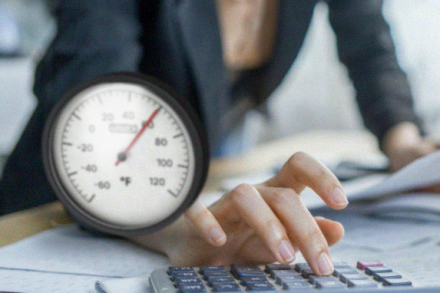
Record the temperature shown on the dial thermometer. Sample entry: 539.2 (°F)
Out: 60 (°F)
